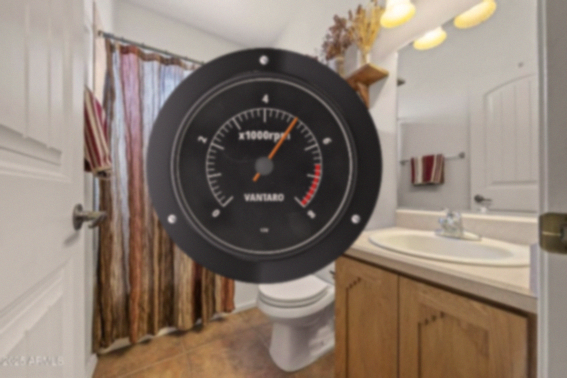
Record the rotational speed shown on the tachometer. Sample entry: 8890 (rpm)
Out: 5000 (rpm)
